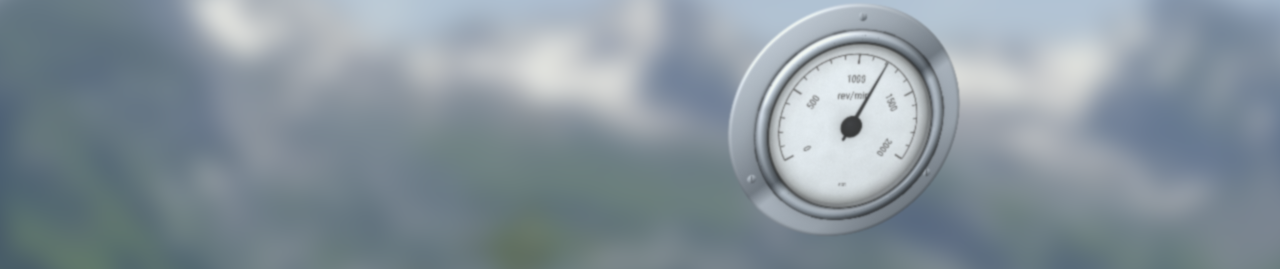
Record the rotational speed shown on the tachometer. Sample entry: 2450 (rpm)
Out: 1200 (rpm)
